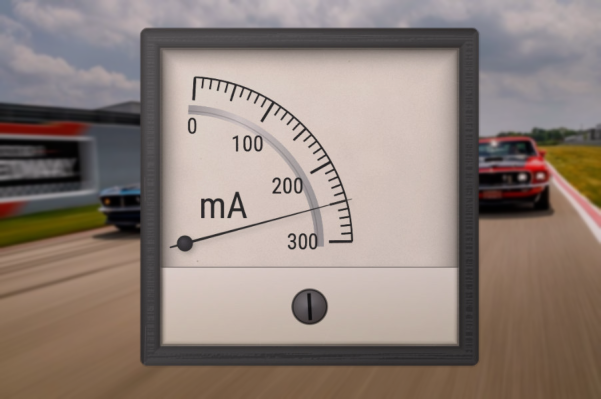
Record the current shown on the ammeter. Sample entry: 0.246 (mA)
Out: 250 (mA)
